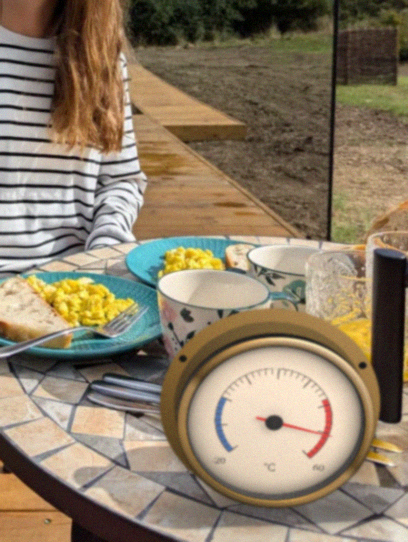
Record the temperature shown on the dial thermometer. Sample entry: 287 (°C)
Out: 50 (°C)
